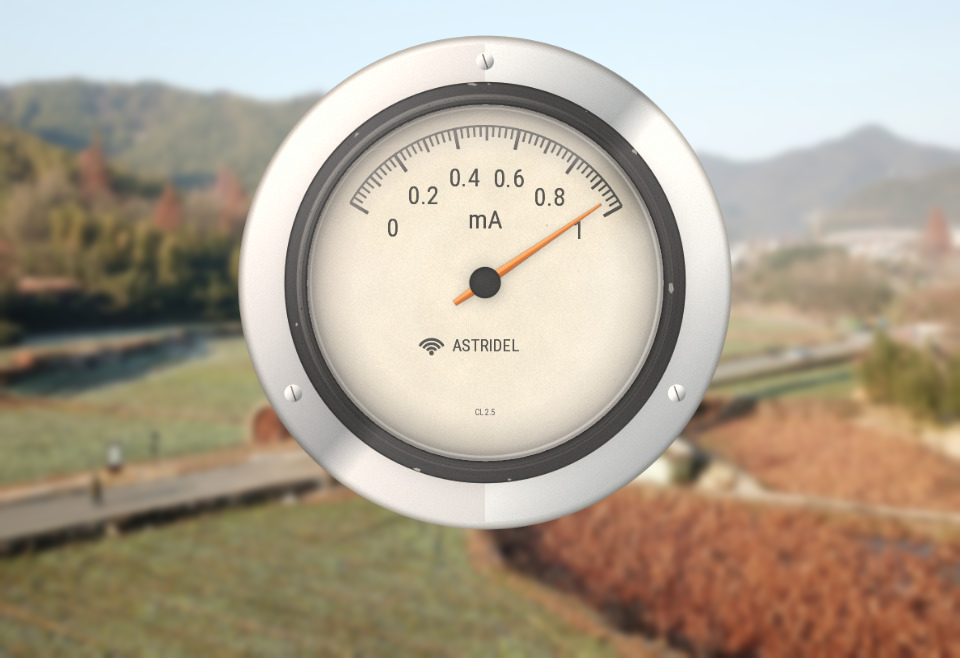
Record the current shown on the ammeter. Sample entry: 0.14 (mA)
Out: 0.96 (mA)
